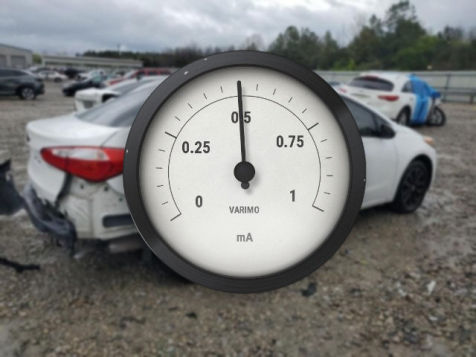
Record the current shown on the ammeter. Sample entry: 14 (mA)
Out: 0.5 (mA)
